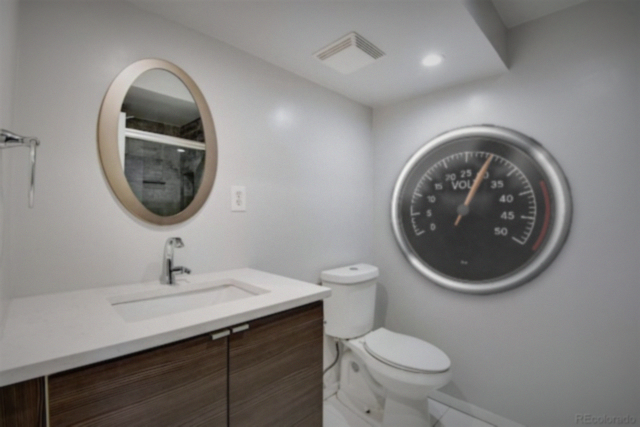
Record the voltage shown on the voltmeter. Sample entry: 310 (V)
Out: 30 (V)
